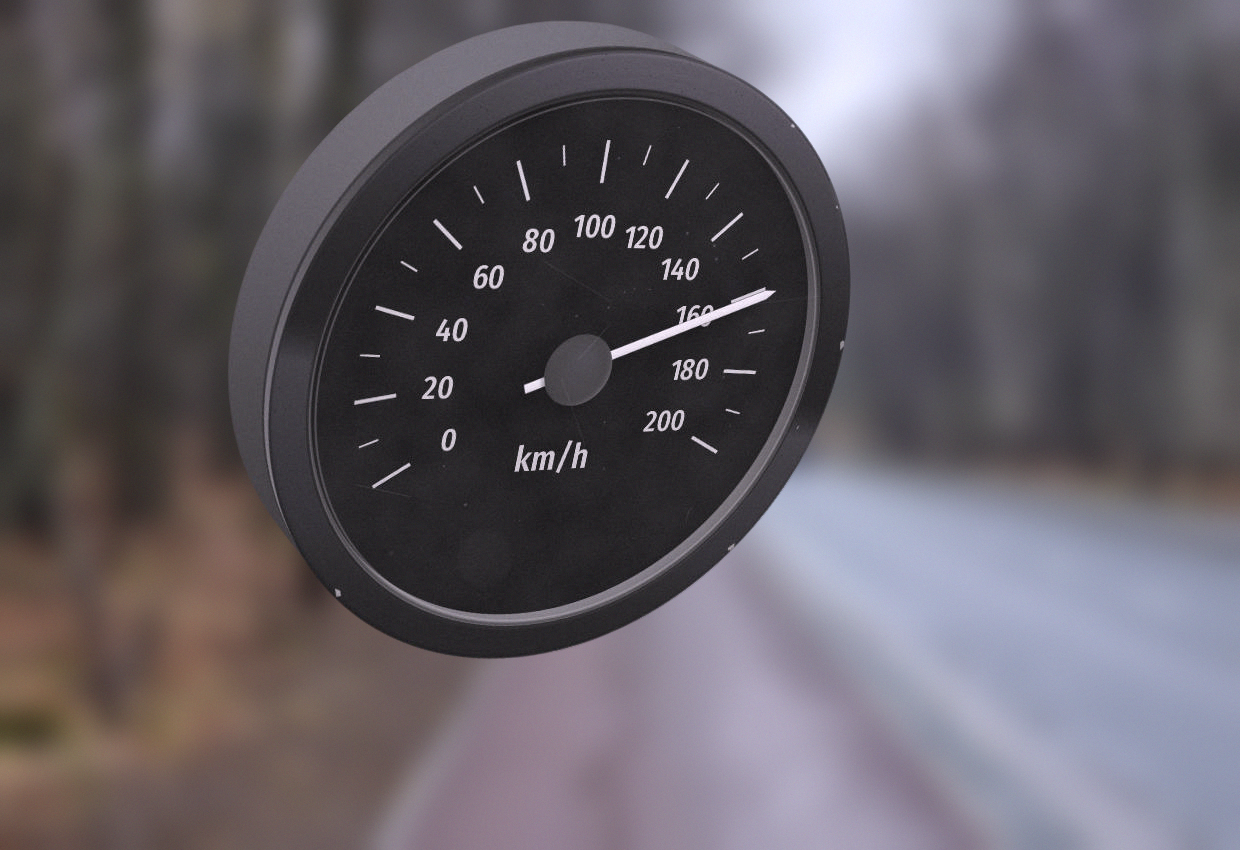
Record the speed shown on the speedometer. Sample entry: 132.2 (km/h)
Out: 160 (km/h)
